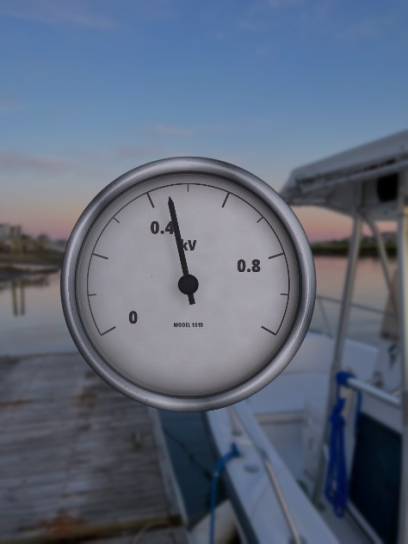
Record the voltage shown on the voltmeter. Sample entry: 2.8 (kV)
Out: 0.45 (kV)
